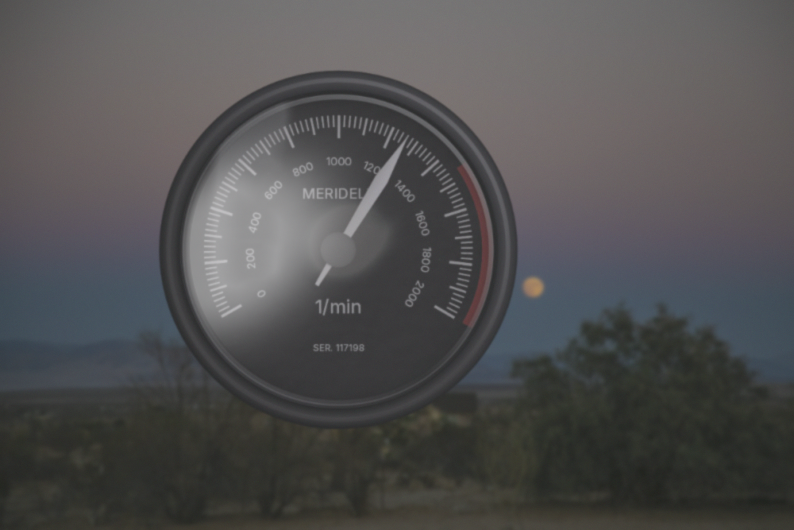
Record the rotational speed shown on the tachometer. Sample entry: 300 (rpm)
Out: 1260 (rpm)
